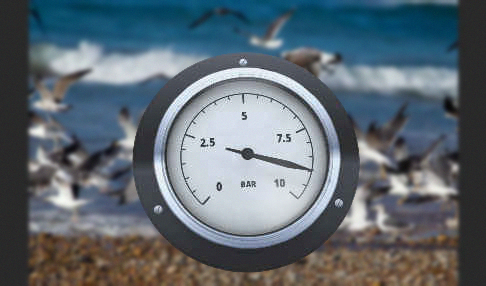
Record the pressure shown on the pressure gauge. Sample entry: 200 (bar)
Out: 9 (bar)
